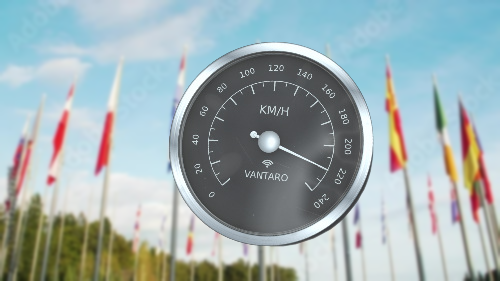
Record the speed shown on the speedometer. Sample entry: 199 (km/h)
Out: 220 (km/h)
